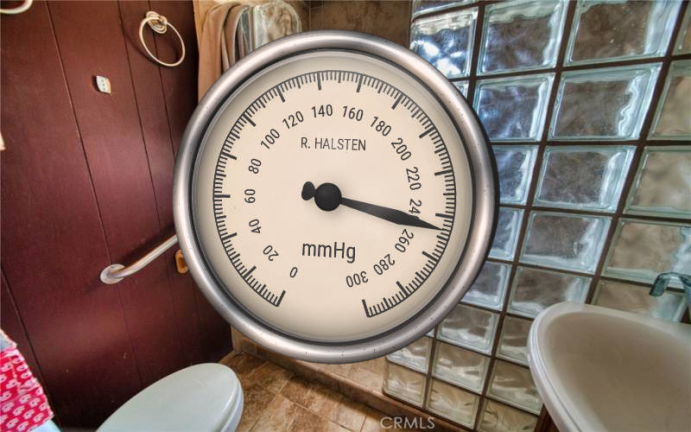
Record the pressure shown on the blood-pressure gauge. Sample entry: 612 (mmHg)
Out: 246 (mmHg)
